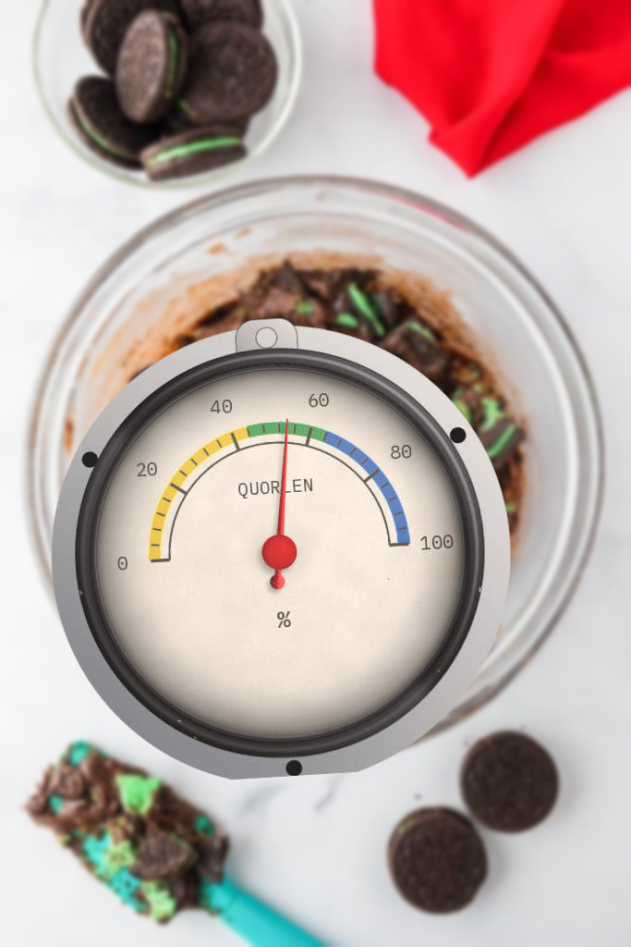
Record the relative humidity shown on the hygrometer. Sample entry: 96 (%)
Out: 54 (%)
